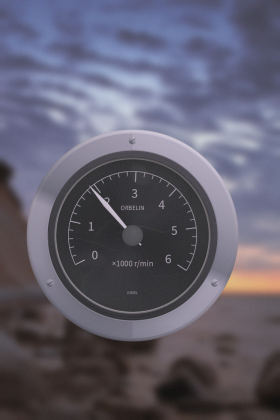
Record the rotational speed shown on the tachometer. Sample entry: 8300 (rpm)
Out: 1900 (rpm)
